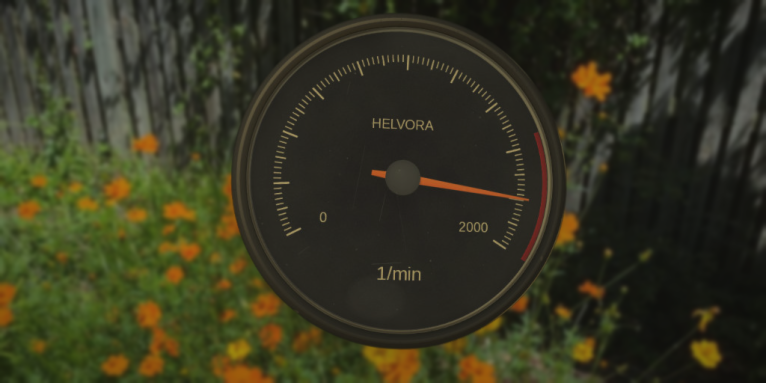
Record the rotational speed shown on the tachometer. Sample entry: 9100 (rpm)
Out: 1800 (rpm)
